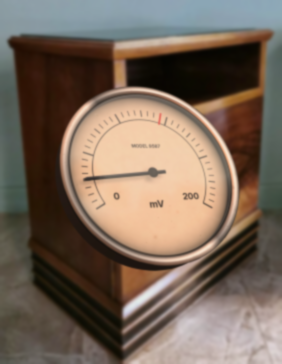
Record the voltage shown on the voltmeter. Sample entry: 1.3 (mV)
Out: 20 (mV)
